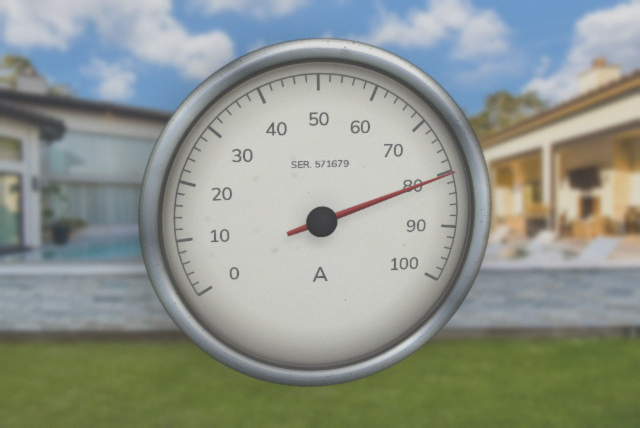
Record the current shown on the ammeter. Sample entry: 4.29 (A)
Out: 80 (A)
